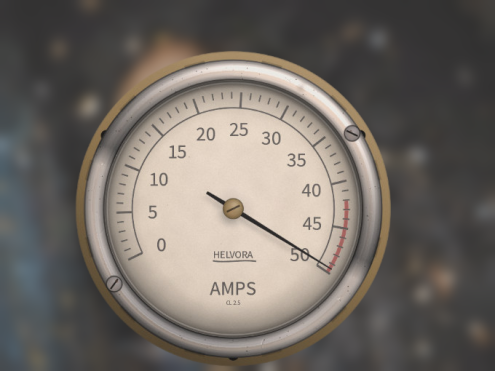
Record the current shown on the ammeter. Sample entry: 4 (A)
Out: 49.5 (A)
